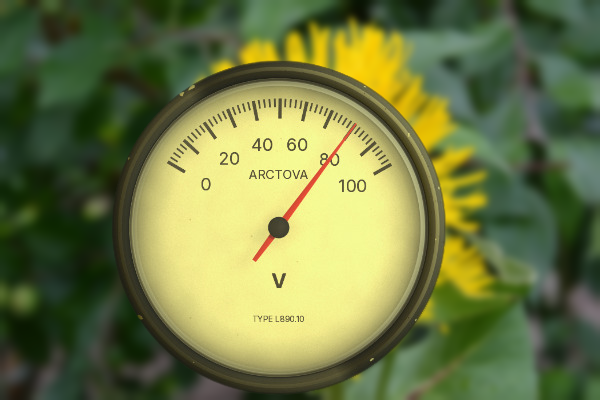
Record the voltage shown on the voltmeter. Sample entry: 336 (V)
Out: 80 (V)
